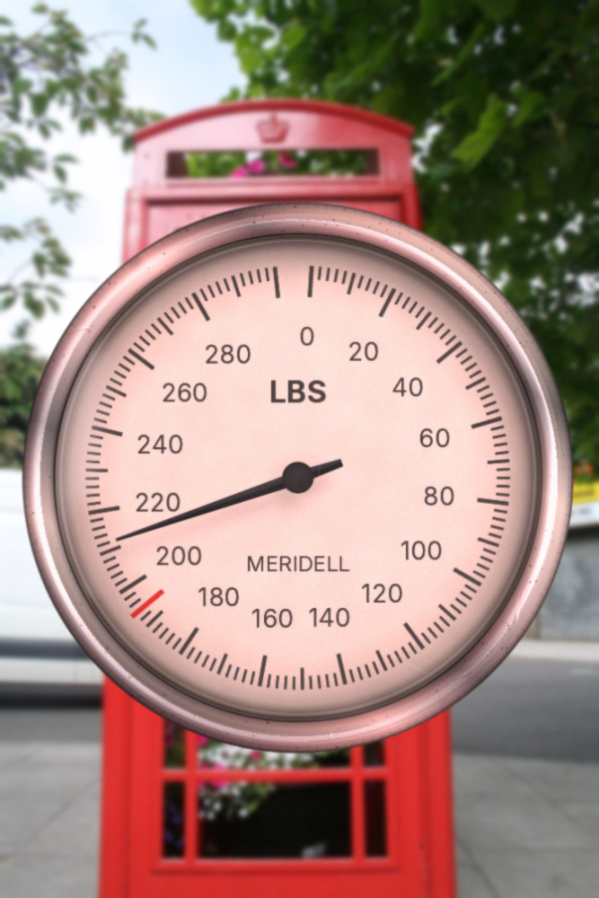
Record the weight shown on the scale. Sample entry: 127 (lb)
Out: 212 (lb)
